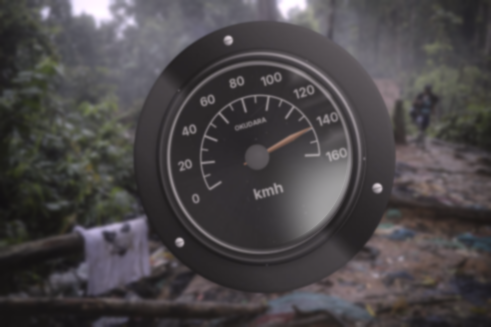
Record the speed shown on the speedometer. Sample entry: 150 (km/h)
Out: 140 (km/h)
